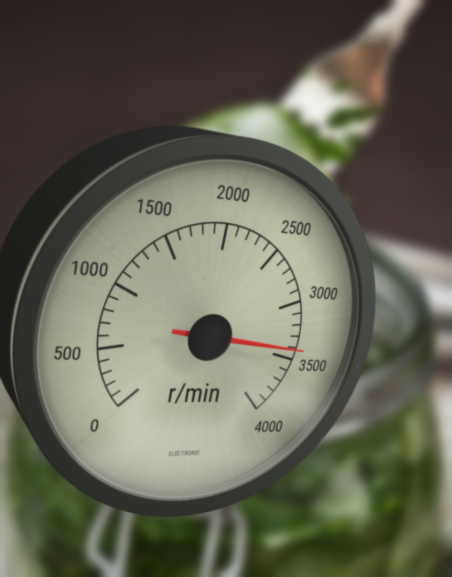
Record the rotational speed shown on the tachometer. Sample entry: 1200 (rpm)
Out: 3400 (rpm)
